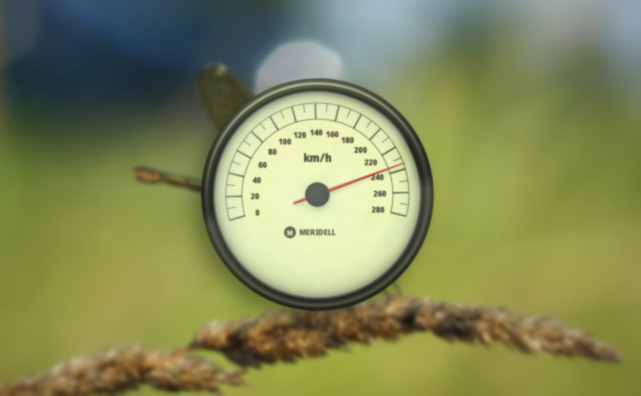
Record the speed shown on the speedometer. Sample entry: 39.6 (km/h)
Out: 235 (km/h)
